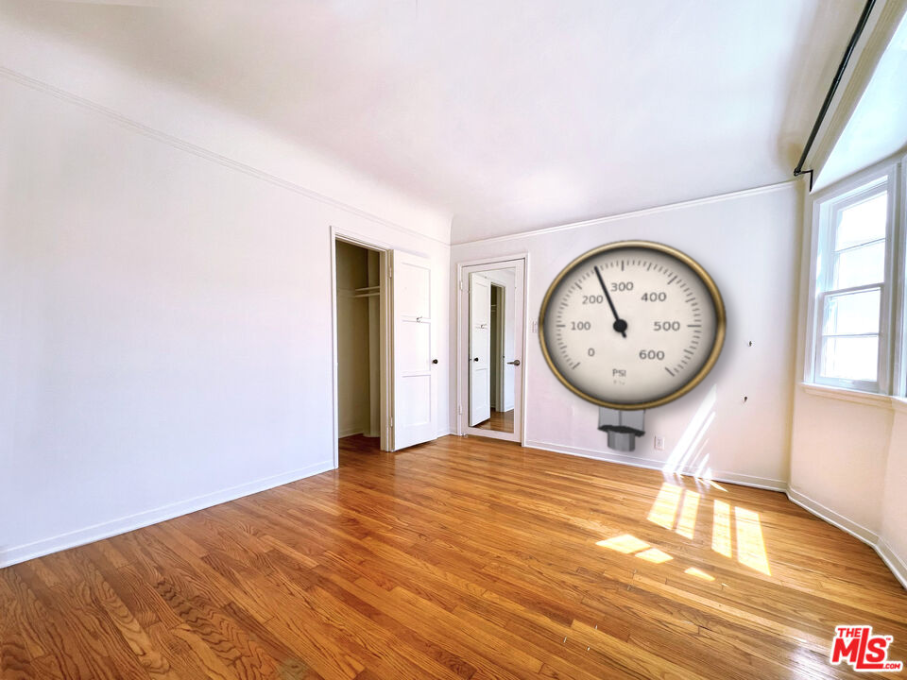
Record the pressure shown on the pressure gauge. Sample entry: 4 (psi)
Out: 250 (psi)
